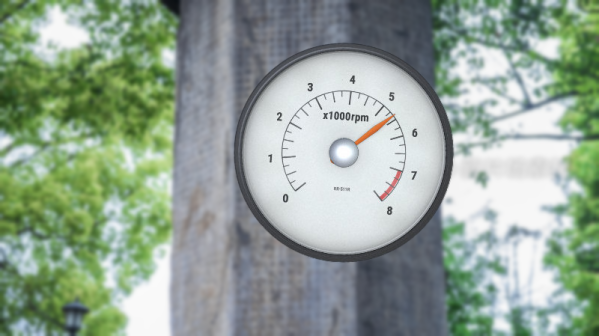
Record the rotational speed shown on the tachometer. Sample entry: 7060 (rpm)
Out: 5375 (rpm)
